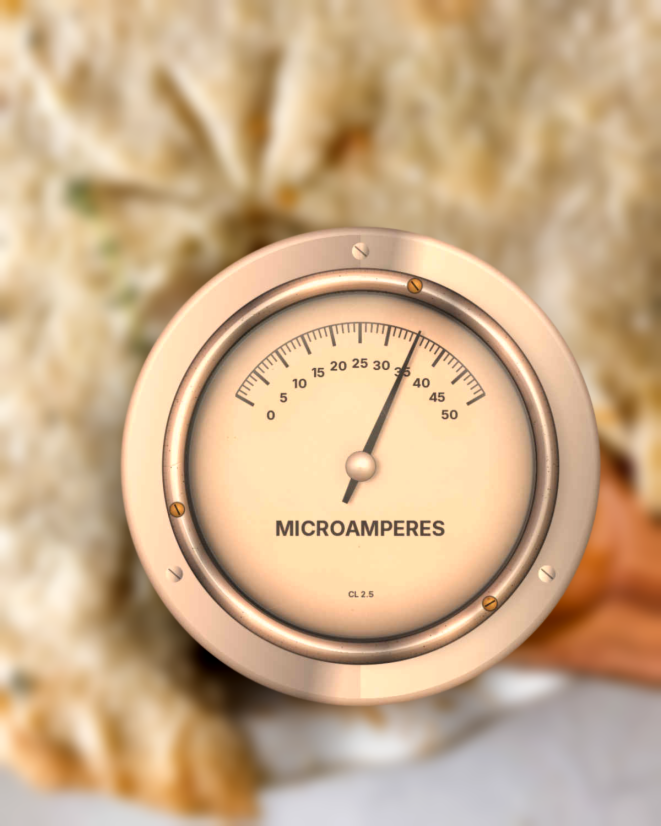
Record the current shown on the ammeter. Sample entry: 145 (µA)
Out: 35 (µA)
